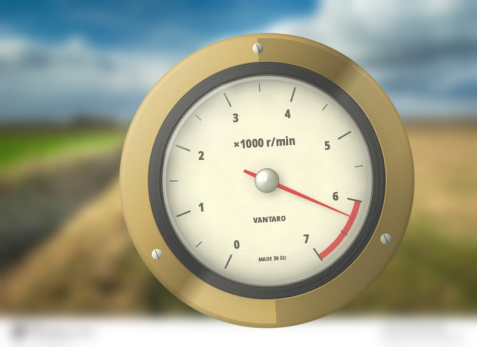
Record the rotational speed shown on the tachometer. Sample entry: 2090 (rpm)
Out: 6250 (rpm)
